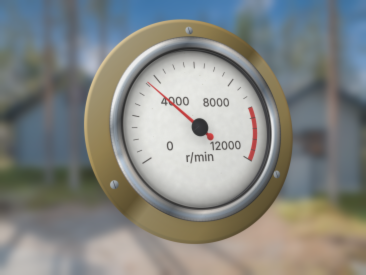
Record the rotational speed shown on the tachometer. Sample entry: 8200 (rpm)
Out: 3500 (rpm)
